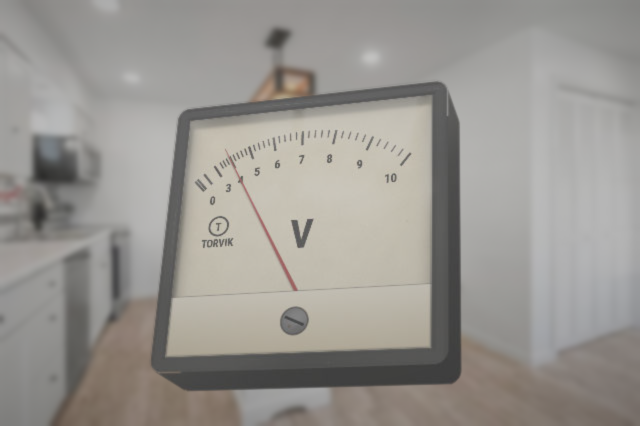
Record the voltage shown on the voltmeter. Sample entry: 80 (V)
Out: 4 (V)
